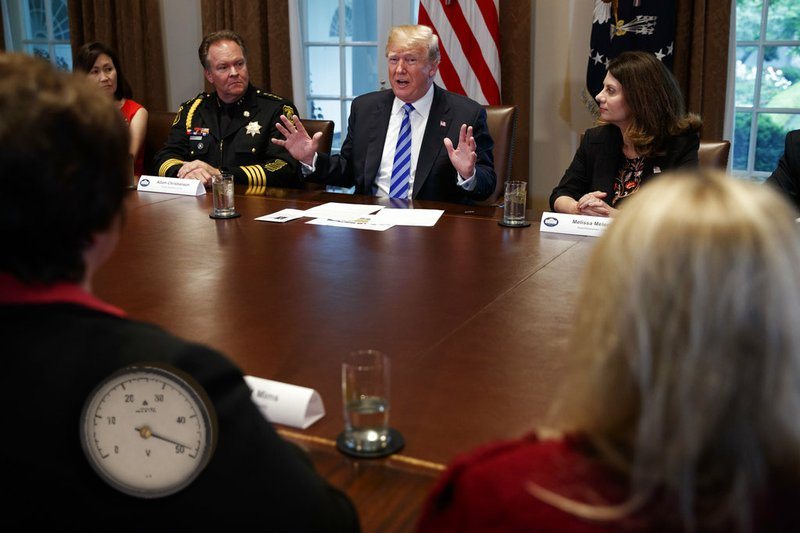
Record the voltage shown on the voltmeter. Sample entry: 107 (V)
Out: 48 (V)
